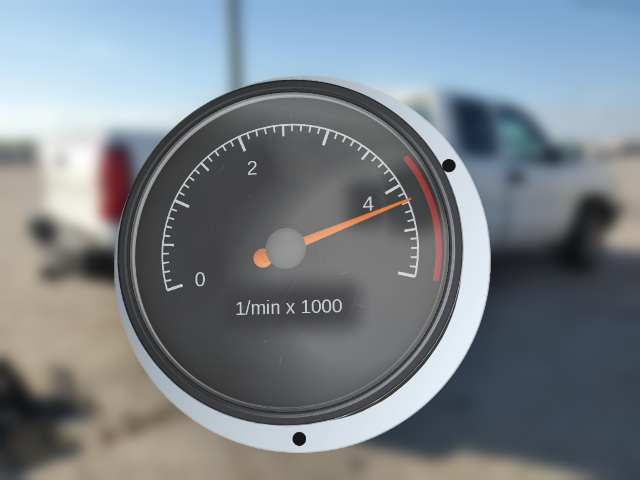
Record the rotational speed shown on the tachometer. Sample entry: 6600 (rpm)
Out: 4200 (rpm)
